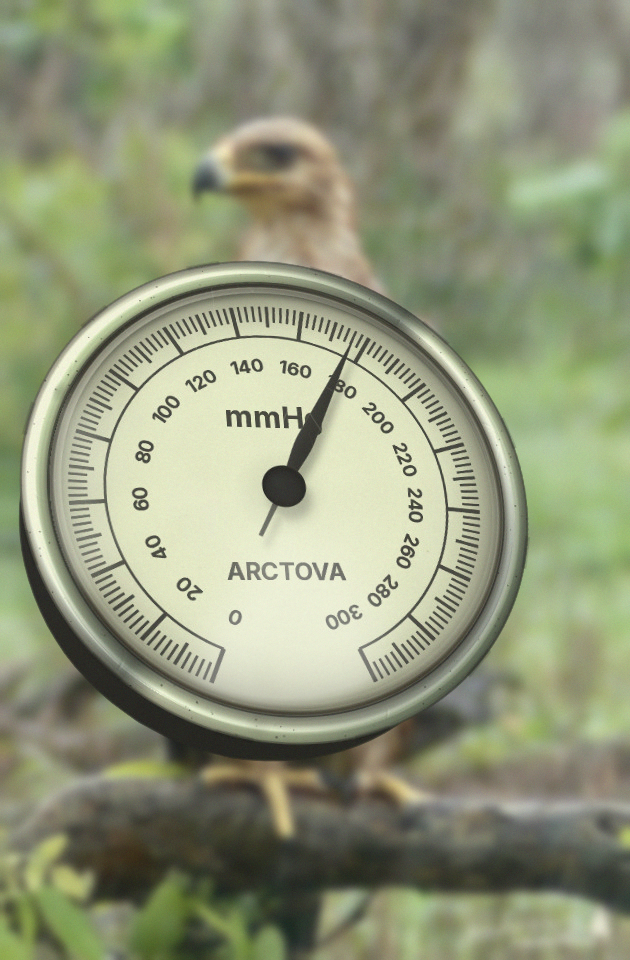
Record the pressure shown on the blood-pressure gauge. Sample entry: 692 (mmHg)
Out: 176 (mmHg)
